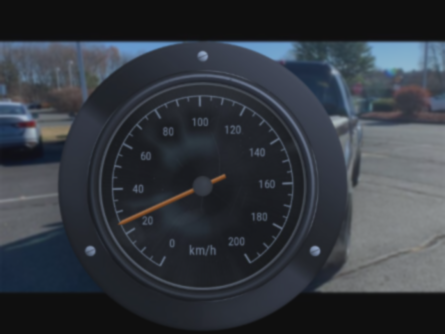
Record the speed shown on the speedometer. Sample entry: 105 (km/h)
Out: 25 (km/h)
